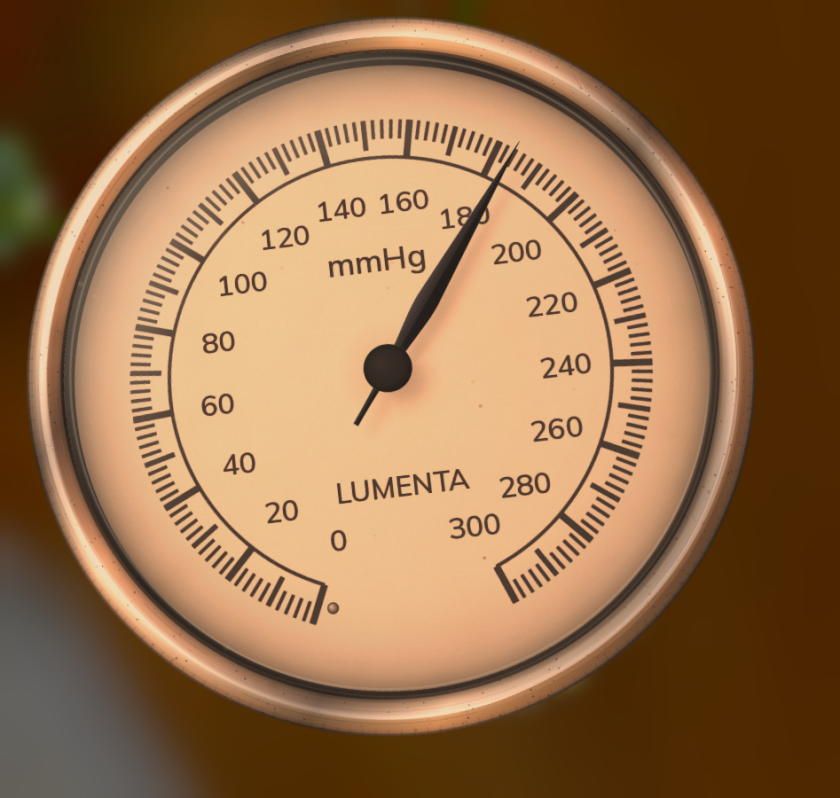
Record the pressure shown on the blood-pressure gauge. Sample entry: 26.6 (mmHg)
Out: 184 (mmHg)
